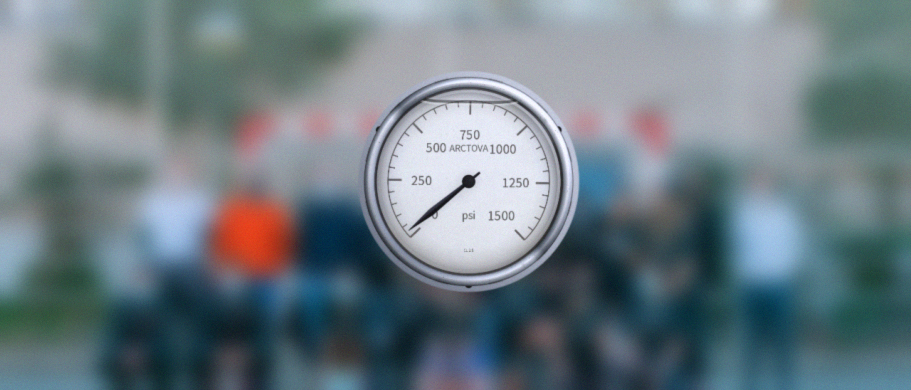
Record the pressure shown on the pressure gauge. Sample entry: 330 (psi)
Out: 25 (psi)
